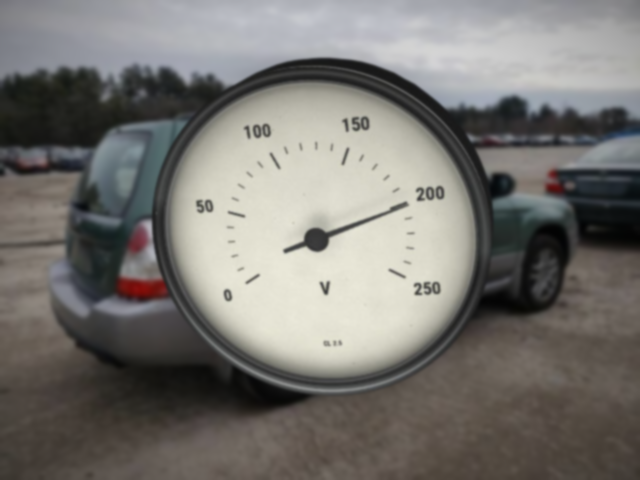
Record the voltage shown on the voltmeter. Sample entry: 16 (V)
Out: 200 (V)
